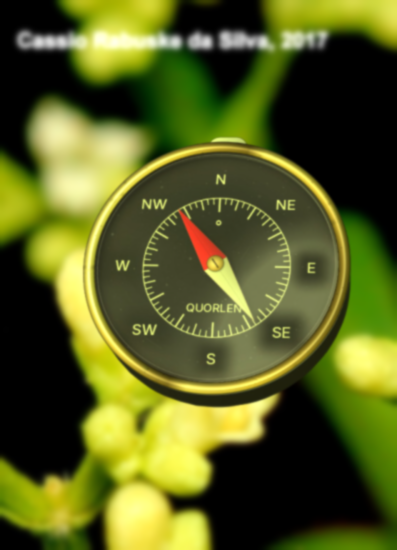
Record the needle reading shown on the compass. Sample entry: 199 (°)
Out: 325 (°)
